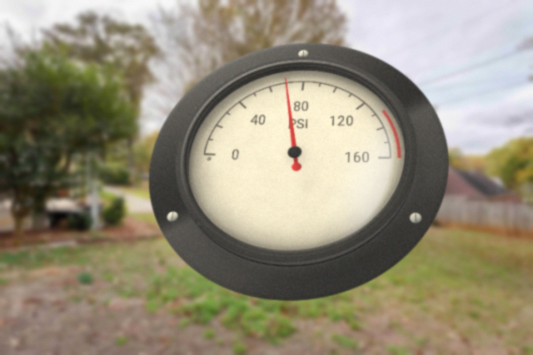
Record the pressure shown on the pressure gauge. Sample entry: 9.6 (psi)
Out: 70 (psi)
